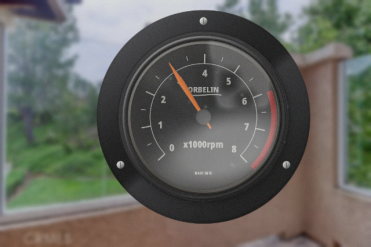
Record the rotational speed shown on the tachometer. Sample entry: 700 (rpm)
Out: 3000 (rpm)
